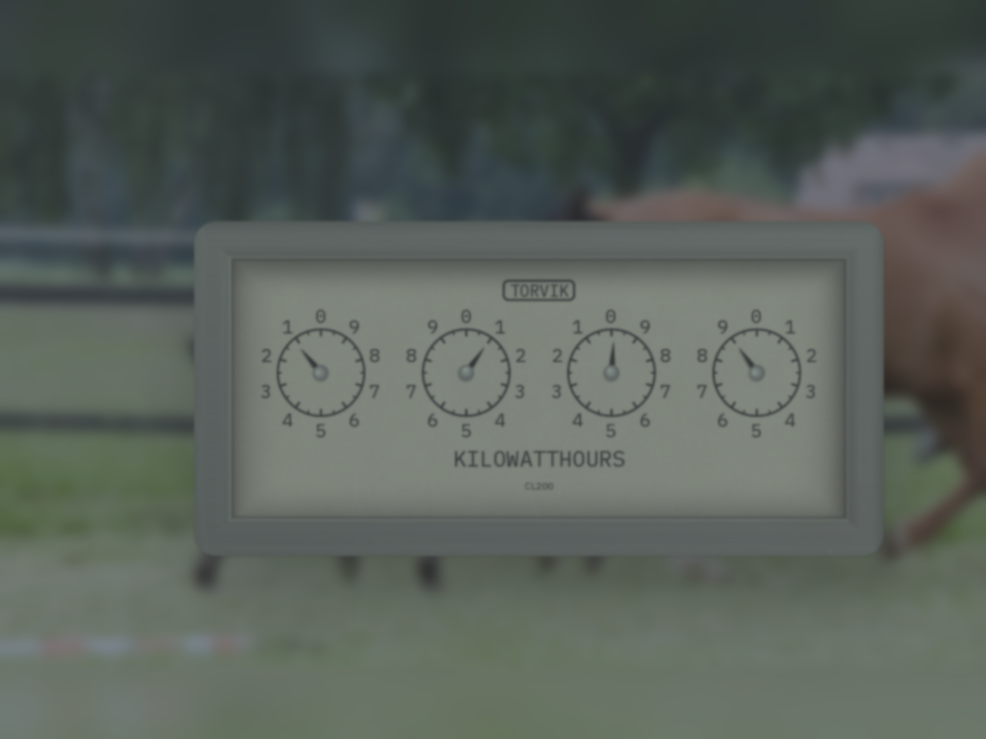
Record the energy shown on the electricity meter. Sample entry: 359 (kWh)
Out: 1099 (kWh)
